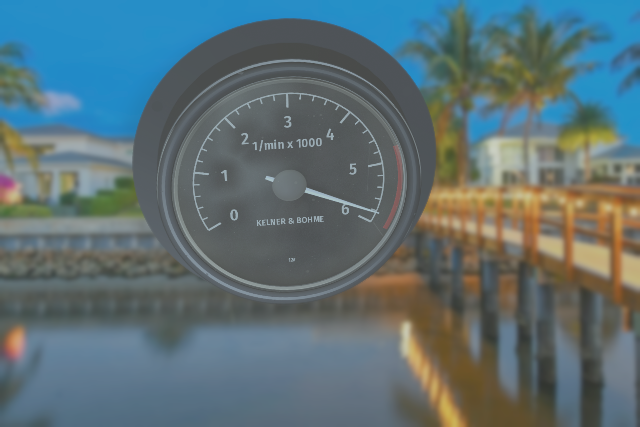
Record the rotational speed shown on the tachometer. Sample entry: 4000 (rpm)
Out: 5800 (rpm)
